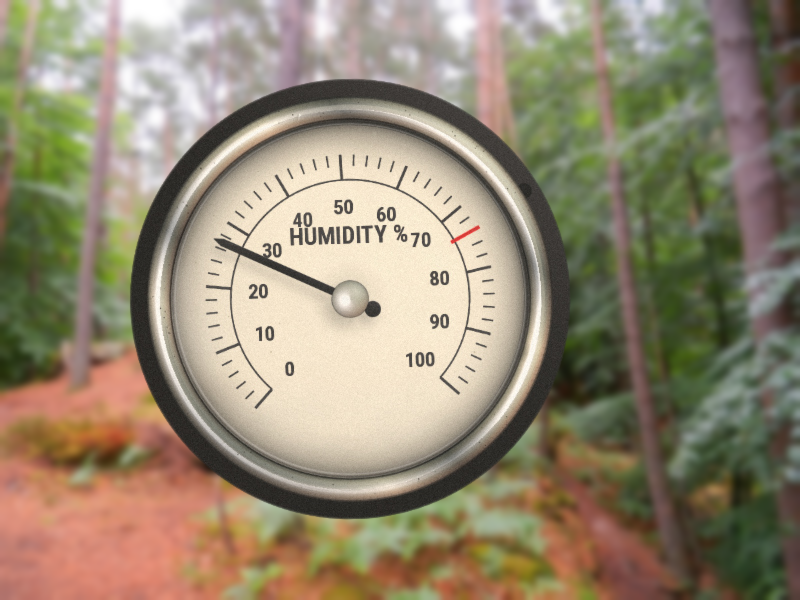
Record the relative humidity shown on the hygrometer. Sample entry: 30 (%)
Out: 27 (%)
